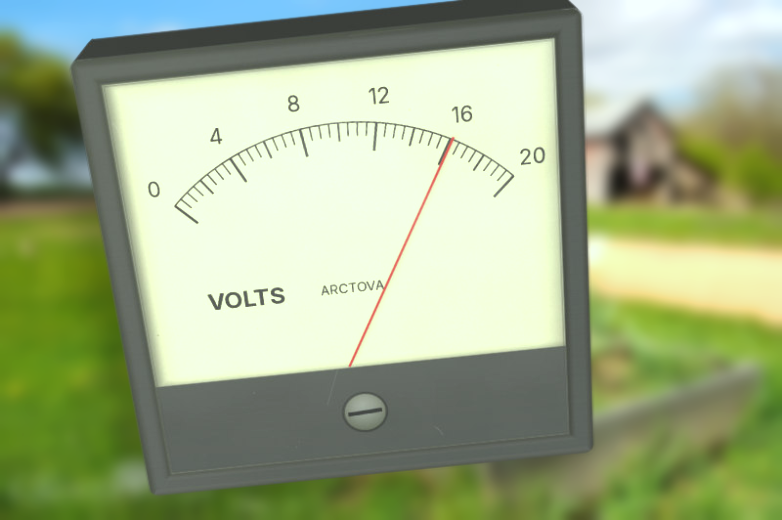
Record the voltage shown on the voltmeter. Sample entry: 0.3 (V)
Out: 16 (V)
